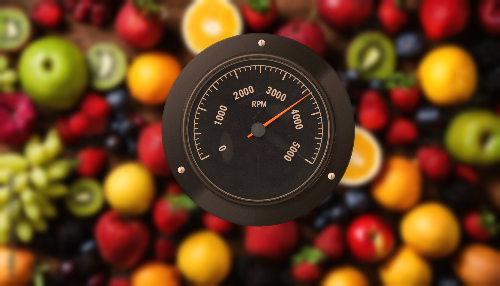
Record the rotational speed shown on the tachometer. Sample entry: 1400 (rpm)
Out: 3600 (rpm)
